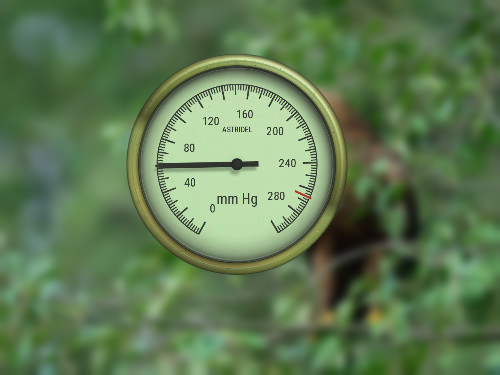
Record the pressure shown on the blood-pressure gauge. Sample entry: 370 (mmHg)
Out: 60 (mmHg)
